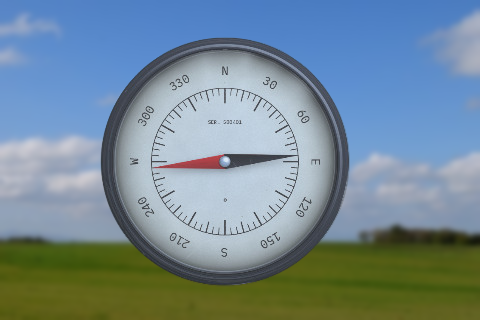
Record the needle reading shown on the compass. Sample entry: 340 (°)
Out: 265 (°)
